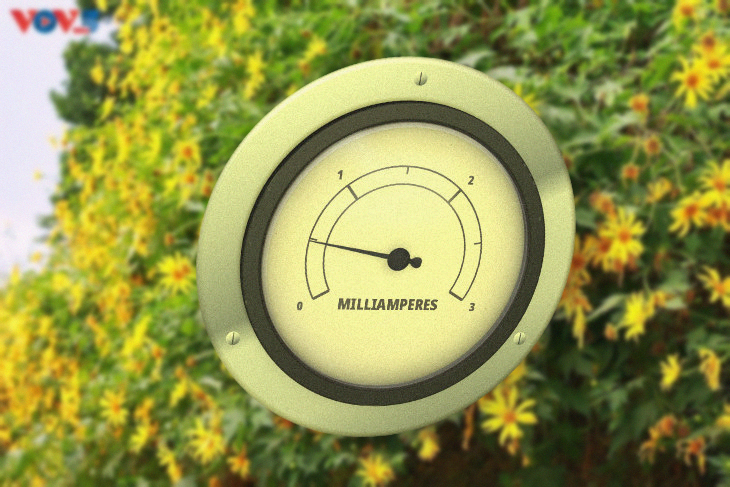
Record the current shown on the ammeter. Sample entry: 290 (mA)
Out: 0.5 (mA)
